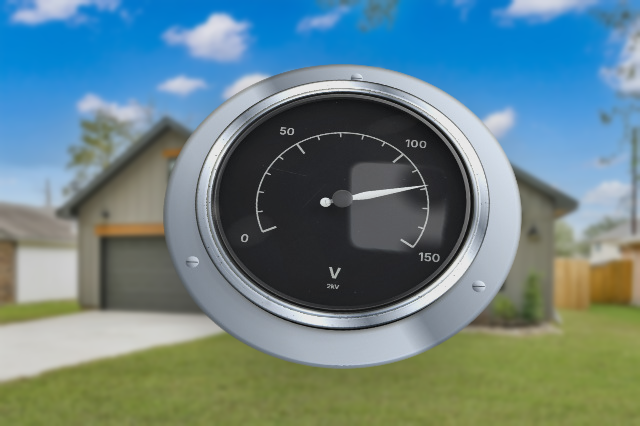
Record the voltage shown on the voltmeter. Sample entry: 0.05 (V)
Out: 120 (V)
